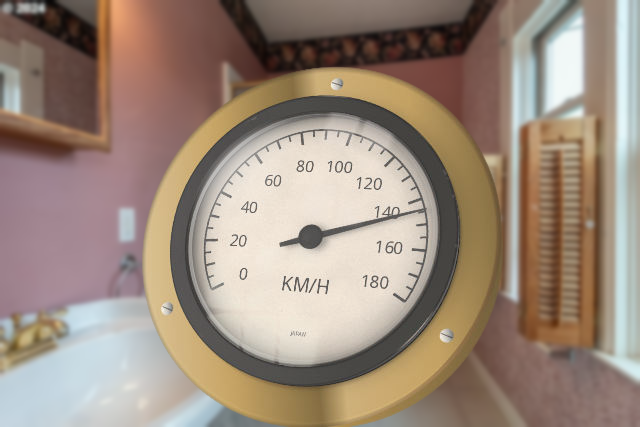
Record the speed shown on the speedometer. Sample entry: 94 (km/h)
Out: 145 (km/h)
